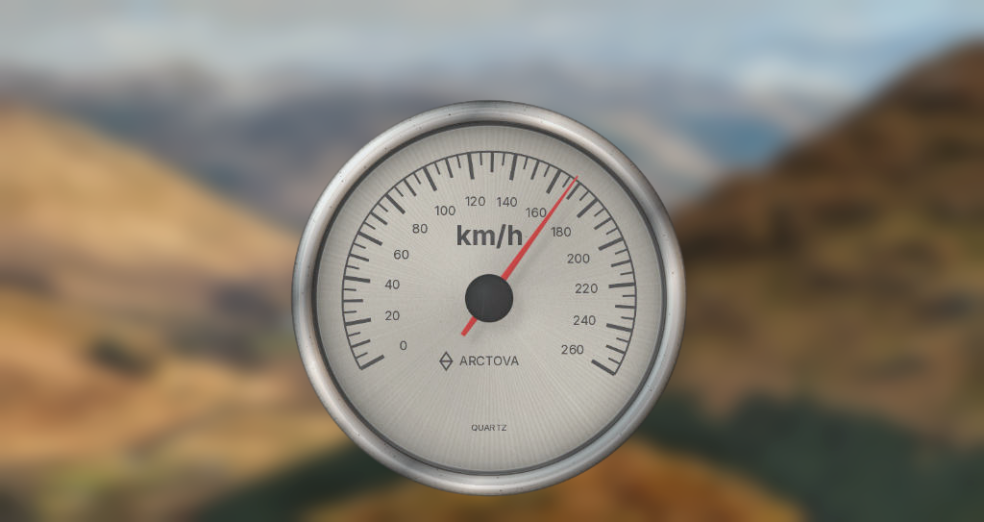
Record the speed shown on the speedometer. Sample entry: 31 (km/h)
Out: 167.5 (km/h)
